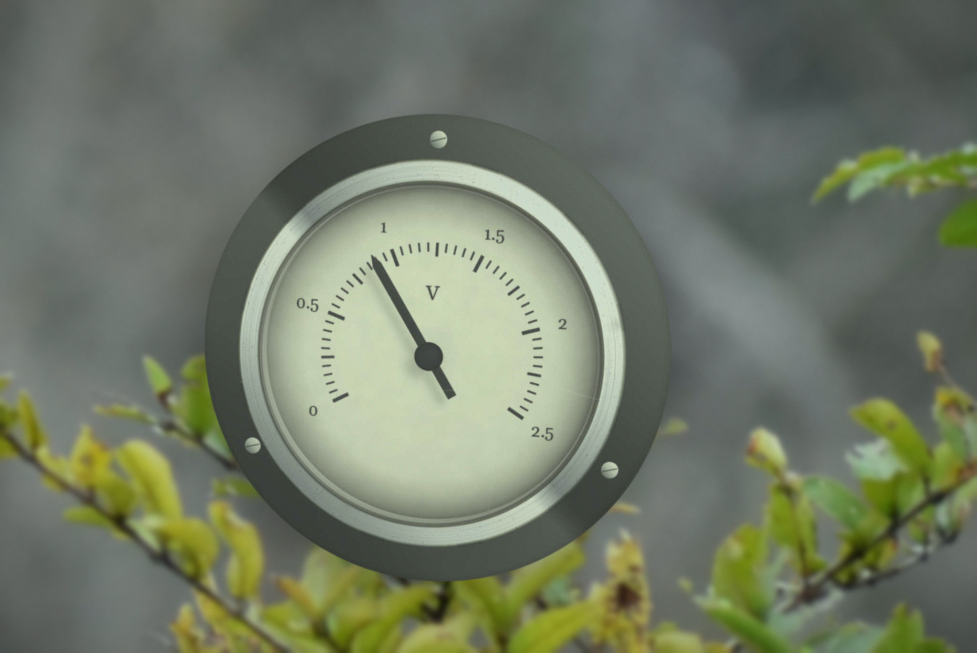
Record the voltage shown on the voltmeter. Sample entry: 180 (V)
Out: 0.9 (V)
